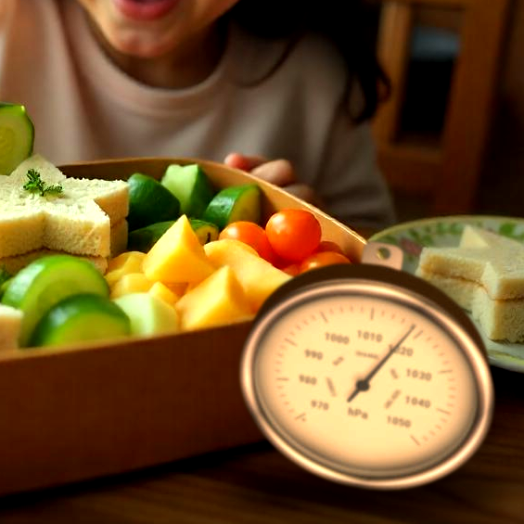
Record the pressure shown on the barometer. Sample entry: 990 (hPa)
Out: 1018 (hPa)
